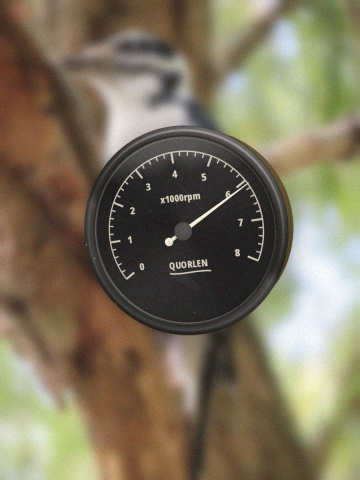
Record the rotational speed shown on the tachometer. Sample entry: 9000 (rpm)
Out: 6100 (rpm)
